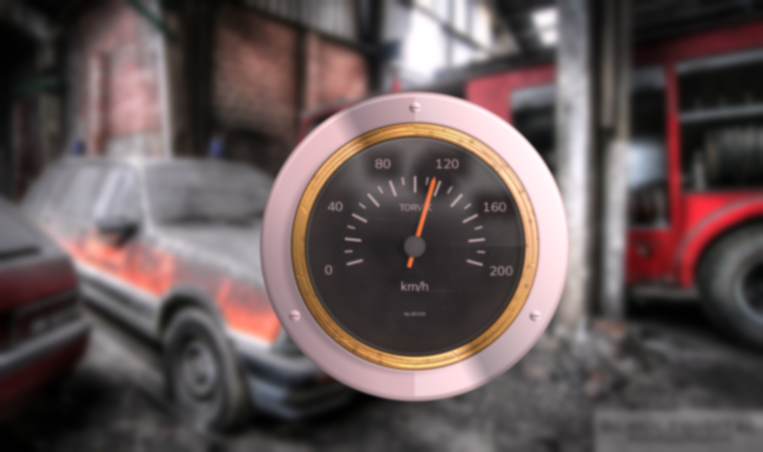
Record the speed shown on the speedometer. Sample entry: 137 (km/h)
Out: 115 (km/h)
